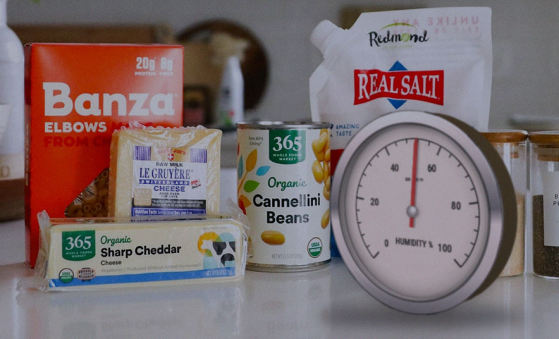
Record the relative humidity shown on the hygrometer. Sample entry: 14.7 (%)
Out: 52 (%)
